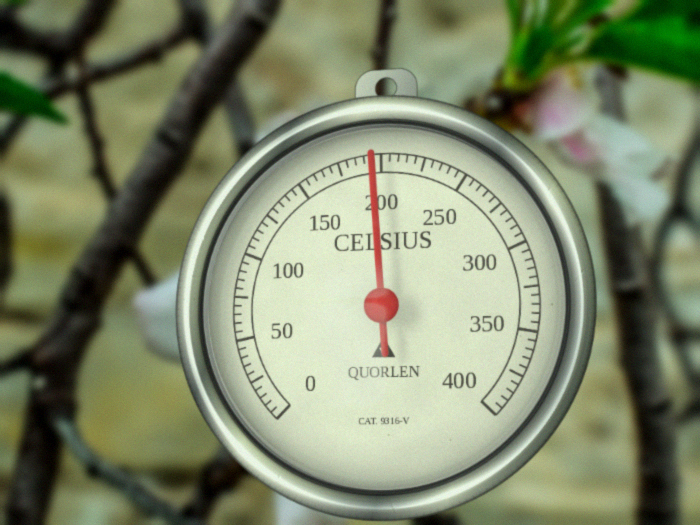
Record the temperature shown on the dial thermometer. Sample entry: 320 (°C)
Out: 195 (°C)
